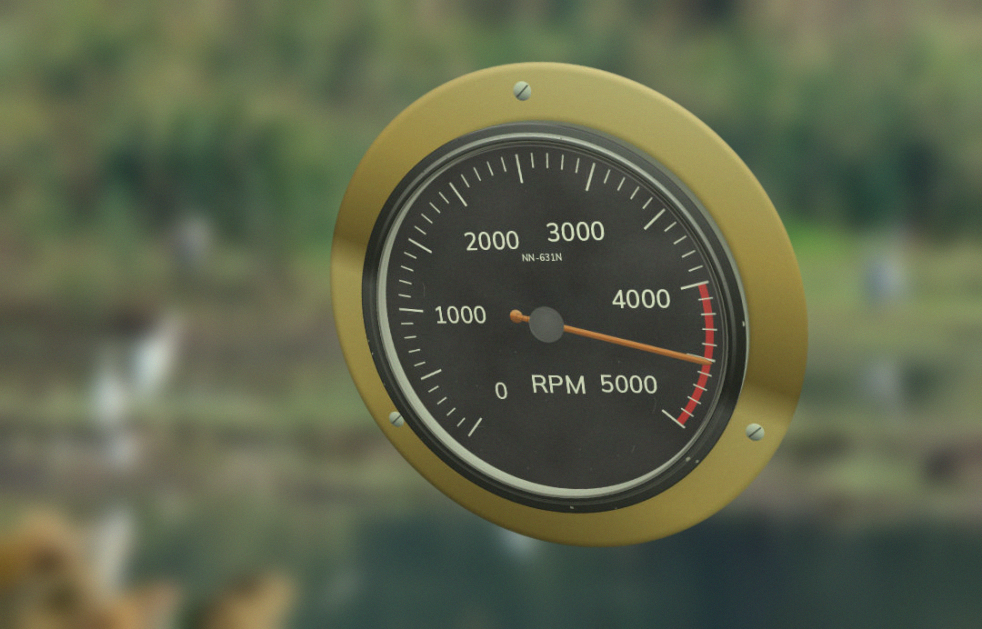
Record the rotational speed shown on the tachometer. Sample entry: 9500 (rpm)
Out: 4500 (rpm)
